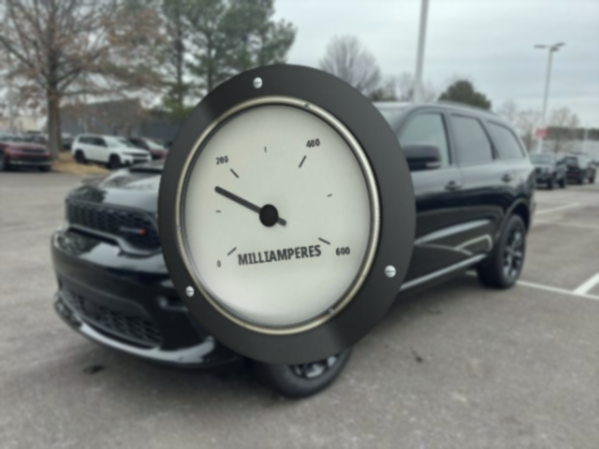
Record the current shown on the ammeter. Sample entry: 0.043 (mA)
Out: 150 (mA)
